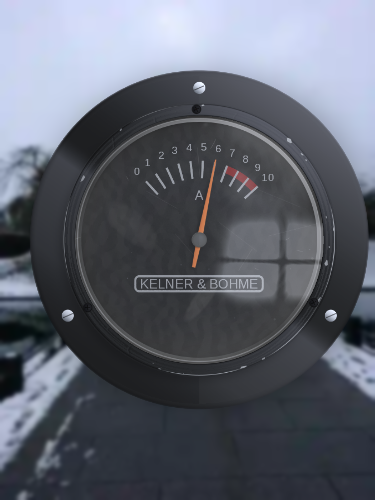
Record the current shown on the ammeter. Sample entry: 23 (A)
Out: 6 (A)
